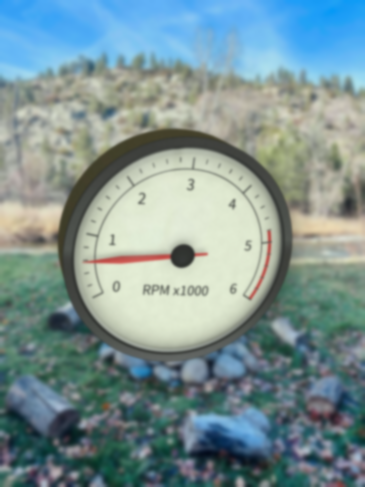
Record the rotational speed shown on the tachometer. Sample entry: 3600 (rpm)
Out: 600 (rpm)
